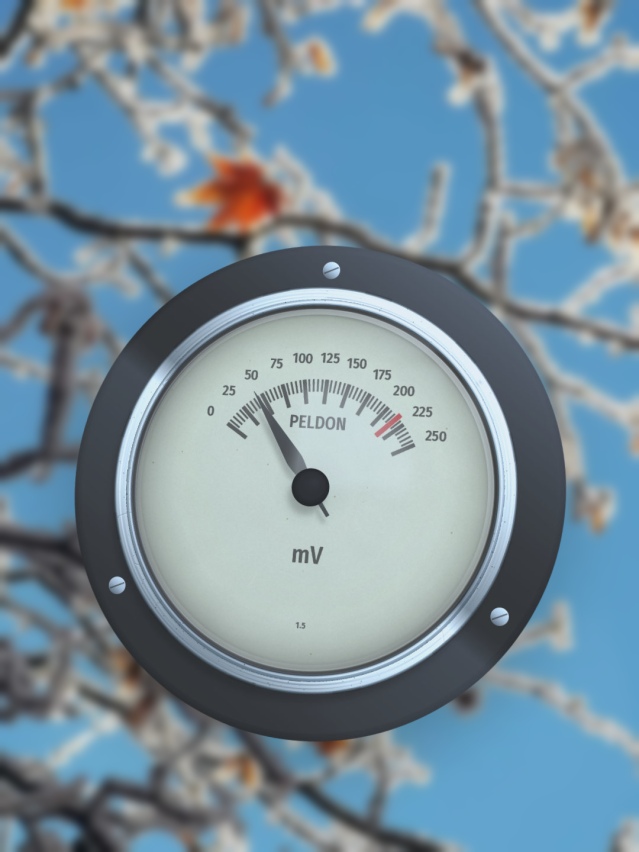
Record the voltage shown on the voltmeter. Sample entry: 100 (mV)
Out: 45 (mV)
